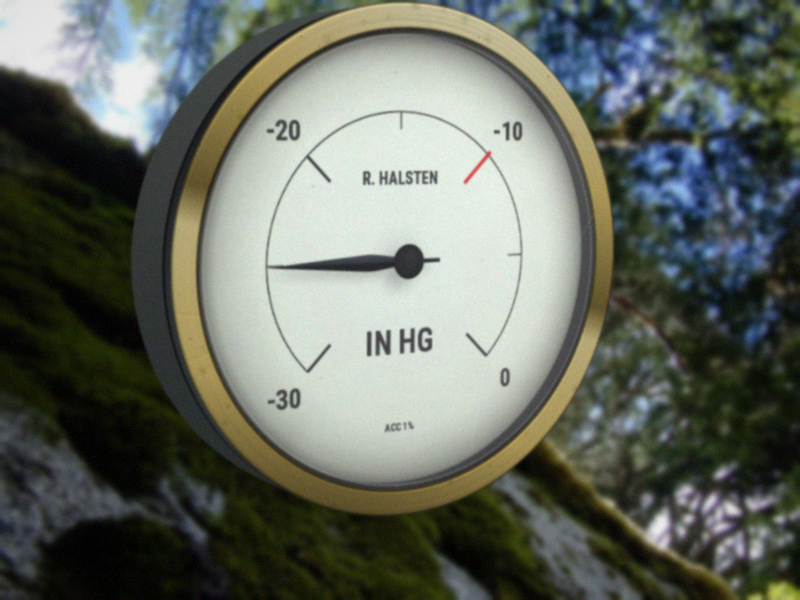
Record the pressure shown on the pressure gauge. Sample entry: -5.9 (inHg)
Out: -25 (inHg)
